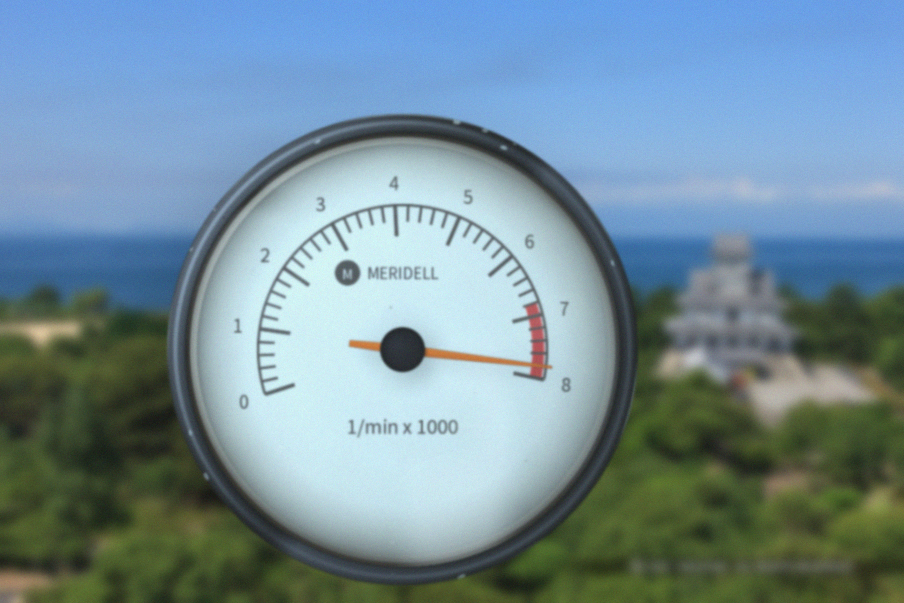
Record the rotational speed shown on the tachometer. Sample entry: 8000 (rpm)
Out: 7800 (rpm)
